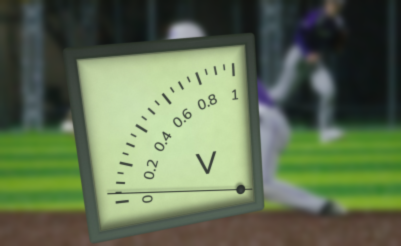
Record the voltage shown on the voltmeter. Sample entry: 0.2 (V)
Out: 0.05 (V)
